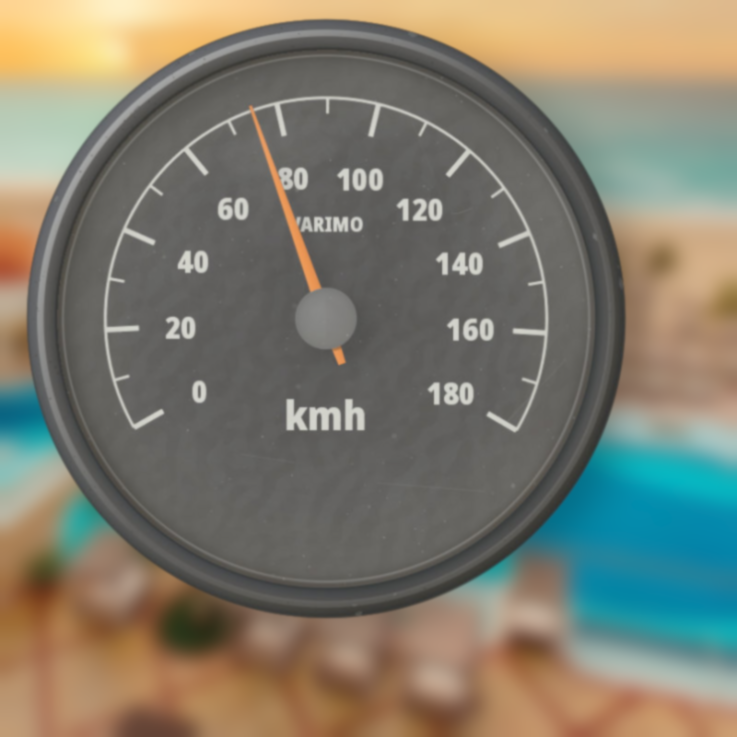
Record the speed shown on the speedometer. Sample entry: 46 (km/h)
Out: 75 (km/h)
